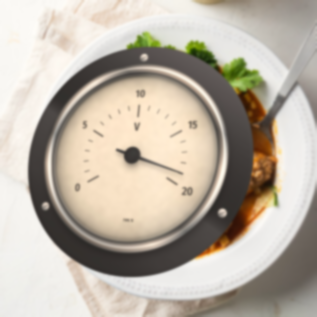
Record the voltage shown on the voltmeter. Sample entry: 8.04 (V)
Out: 19 (V)
